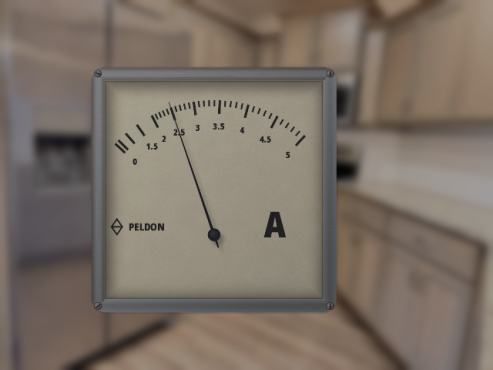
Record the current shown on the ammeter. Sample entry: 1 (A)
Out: 2.5 (A)
